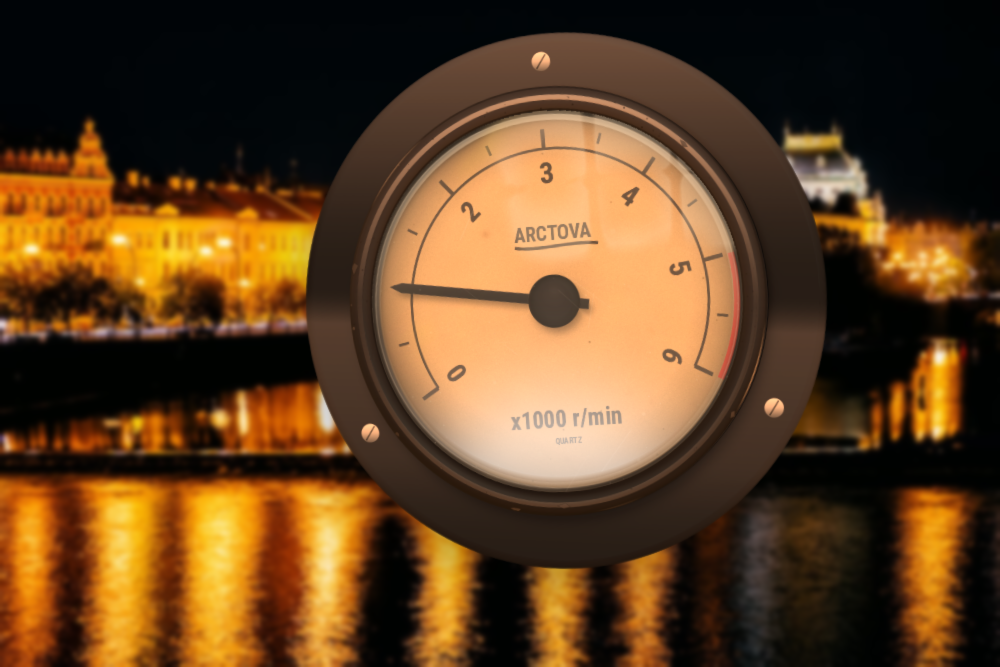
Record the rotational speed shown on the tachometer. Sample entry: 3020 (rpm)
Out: 1000 (rpm)
